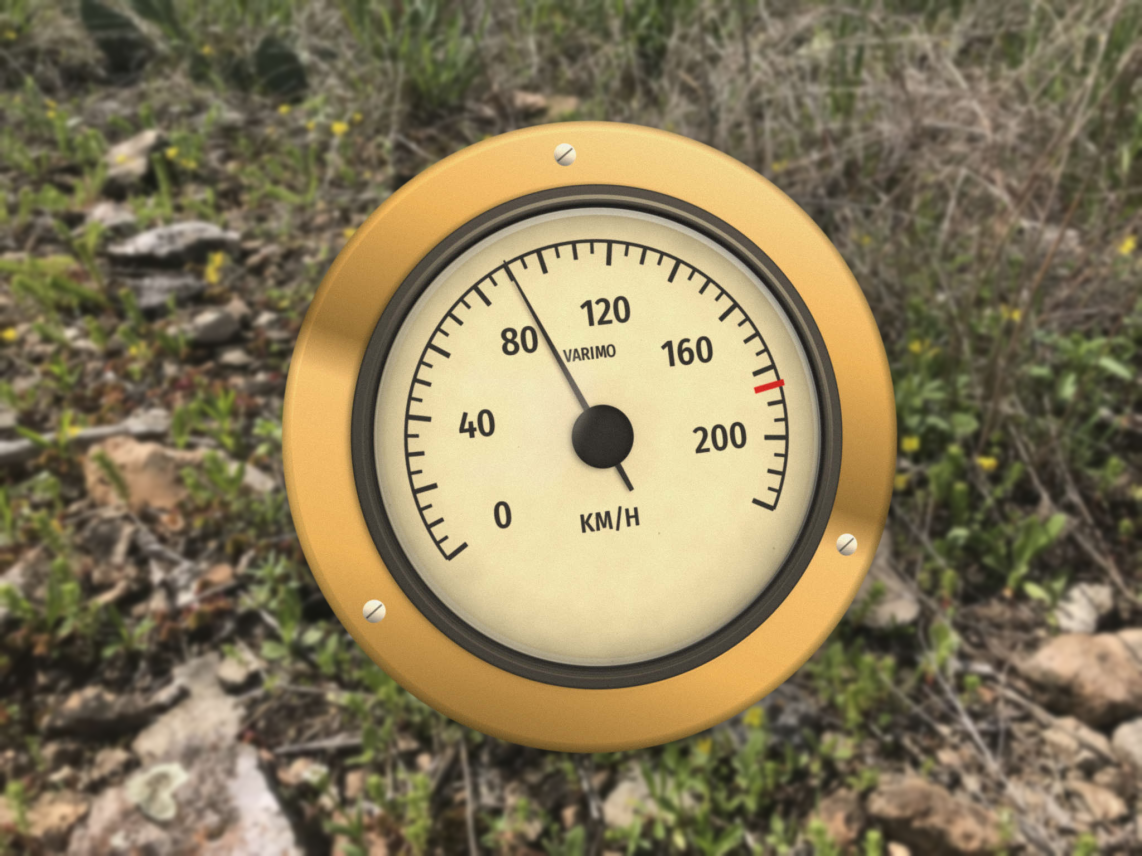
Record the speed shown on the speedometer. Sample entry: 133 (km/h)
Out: 90 (km/h)
